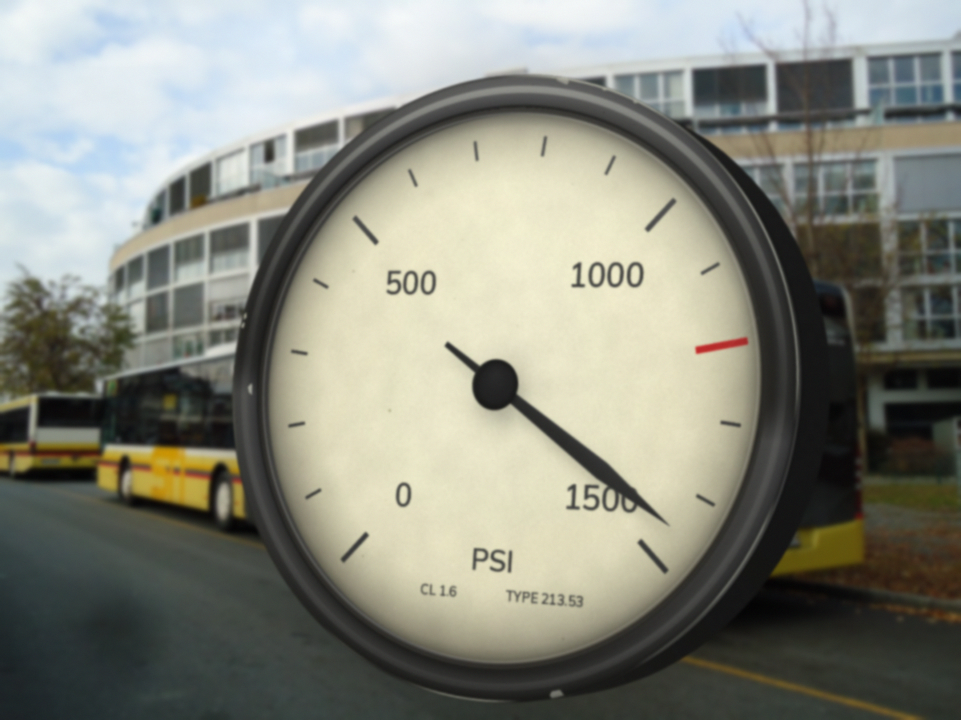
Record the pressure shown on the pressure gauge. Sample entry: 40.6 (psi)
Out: 1450 (psi)
